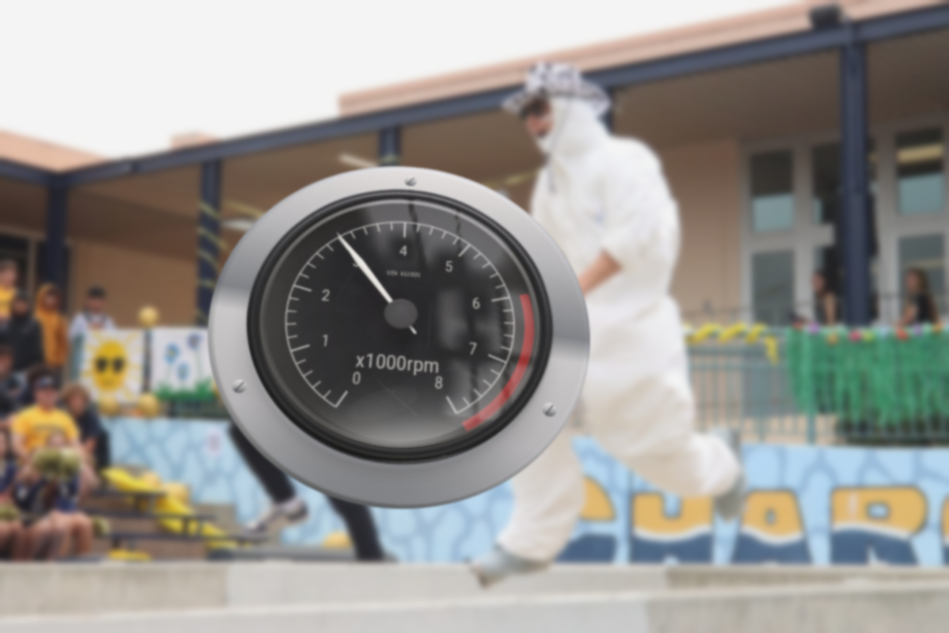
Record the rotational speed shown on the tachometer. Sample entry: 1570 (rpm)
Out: 3000 (rpm)
